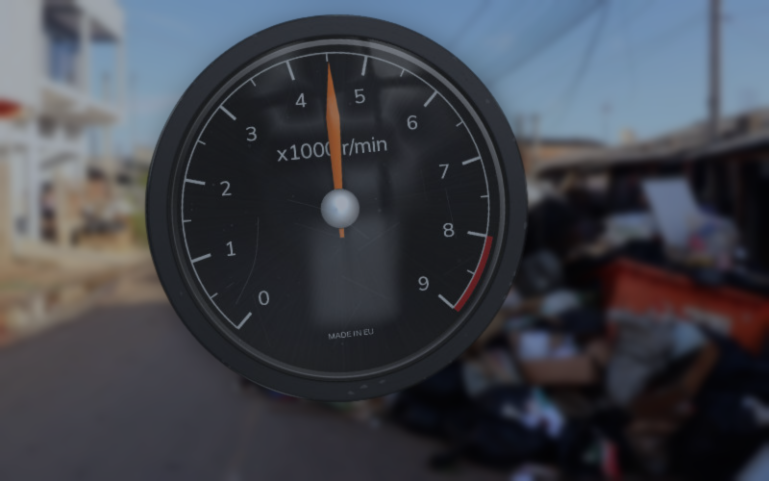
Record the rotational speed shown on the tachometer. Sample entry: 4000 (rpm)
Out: 4500 (rpm)
